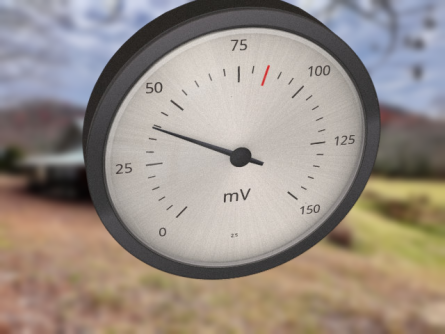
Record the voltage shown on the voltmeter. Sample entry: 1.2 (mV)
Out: 40 (mV)
